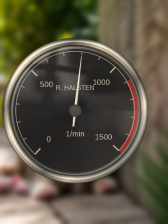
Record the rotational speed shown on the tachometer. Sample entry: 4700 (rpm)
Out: 800 (rpm)
